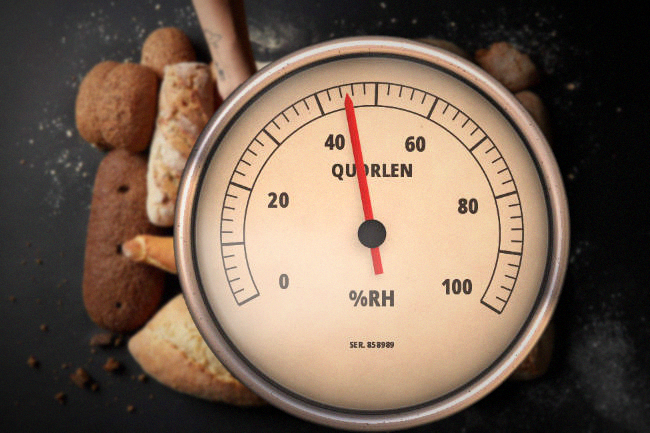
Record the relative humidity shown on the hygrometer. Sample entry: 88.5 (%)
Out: 45 (%)
